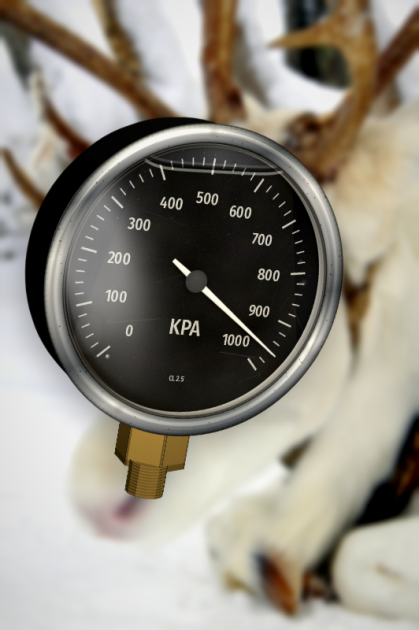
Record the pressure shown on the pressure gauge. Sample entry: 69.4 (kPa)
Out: 960 (kPa)
